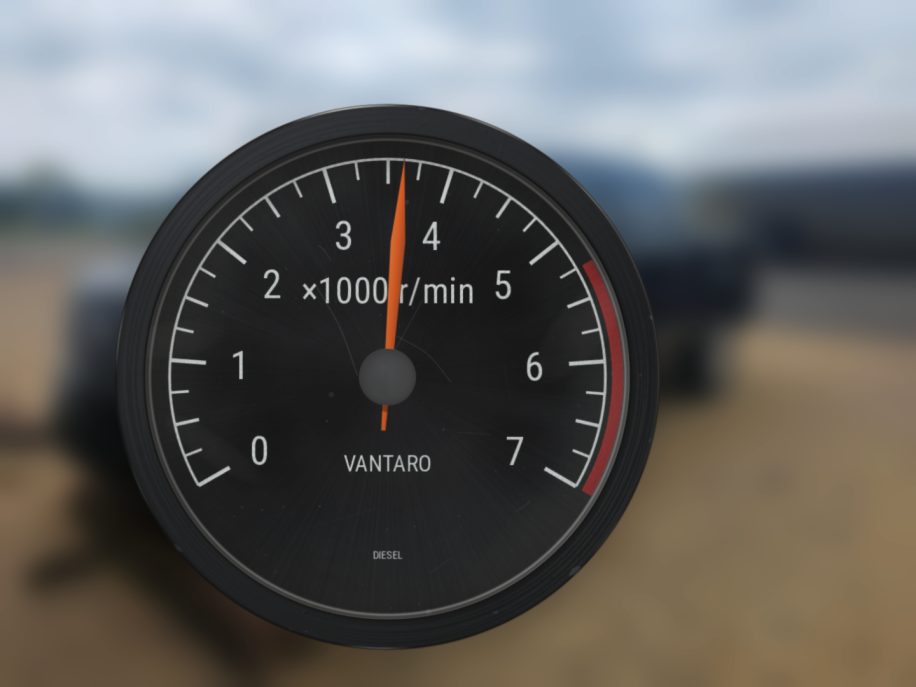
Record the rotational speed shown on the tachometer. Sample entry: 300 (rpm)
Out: 3625 (rpm)
